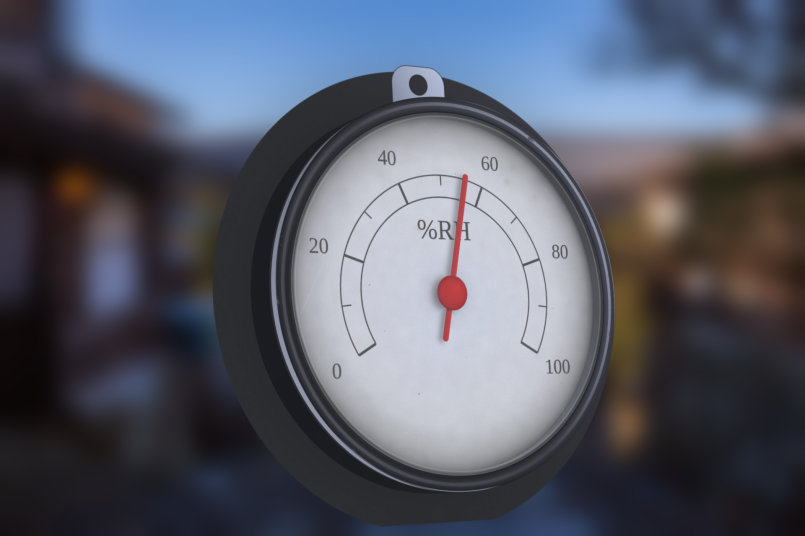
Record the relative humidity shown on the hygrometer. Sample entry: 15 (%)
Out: 55 (%)
